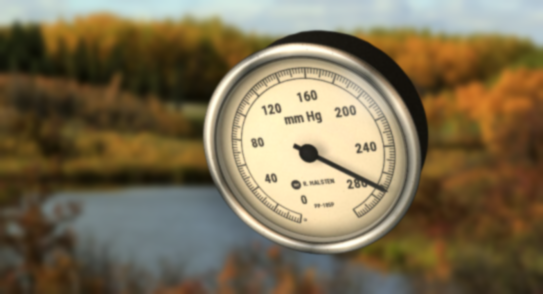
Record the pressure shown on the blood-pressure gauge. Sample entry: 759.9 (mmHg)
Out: 270 (mmHg)
